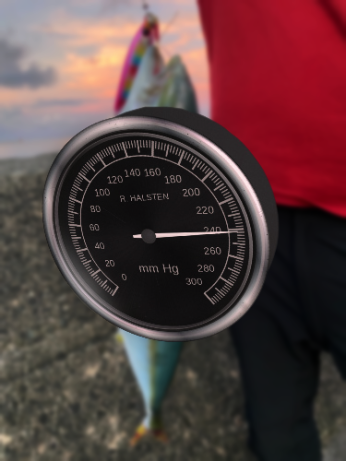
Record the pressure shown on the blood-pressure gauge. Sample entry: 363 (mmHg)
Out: 240 (mmHg)
